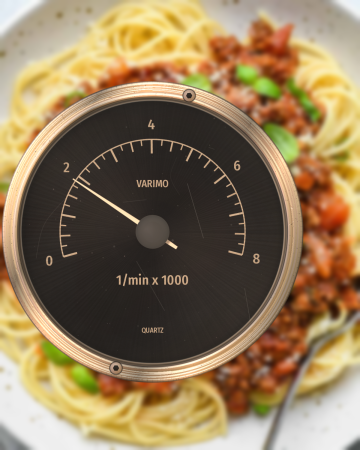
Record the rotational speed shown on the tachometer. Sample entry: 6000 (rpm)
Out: 1875 (rpm)
